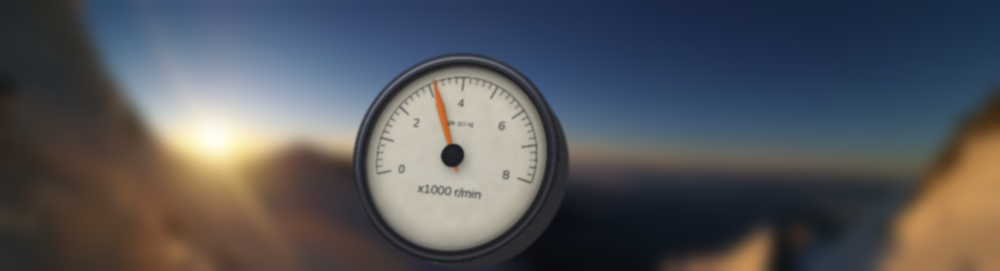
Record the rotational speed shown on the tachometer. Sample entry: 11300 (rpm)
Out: 3200 (rpm)
